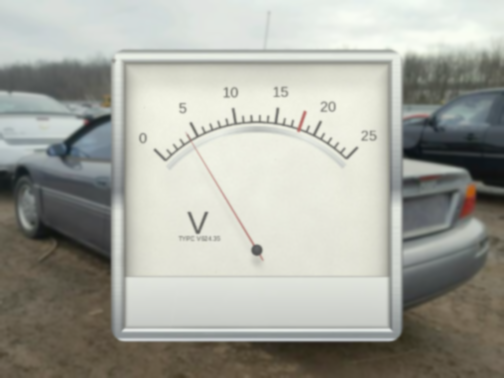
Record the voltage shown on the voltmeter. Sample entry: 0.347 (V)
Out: 4 (V)
